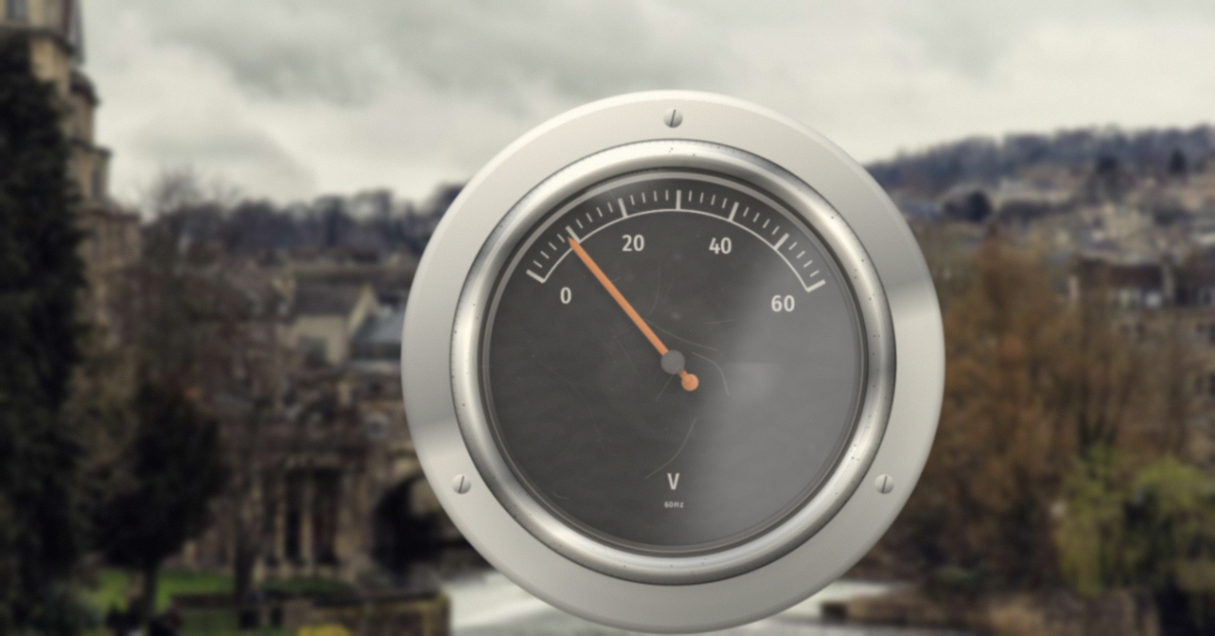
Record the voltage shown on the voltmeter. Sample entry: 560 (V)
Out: 9 (V)
